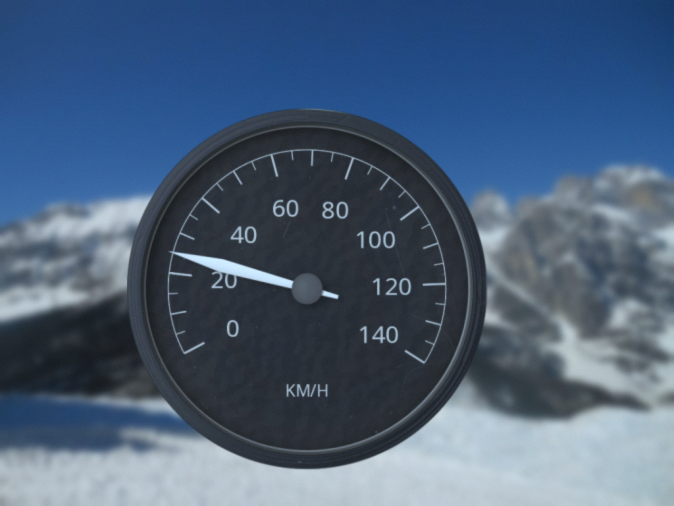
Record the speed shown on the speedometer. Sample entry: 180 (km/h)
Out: 25 (km/h)
